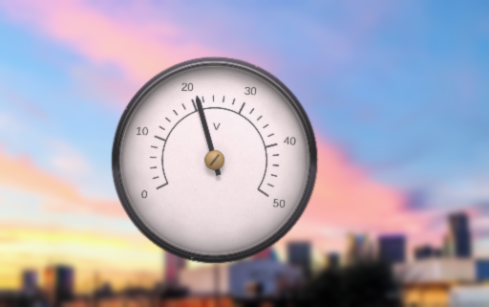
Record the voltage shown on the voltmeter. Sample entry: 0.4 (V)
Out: 21 (V)
